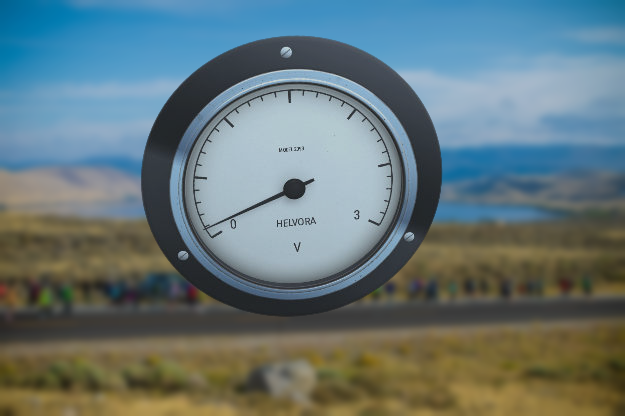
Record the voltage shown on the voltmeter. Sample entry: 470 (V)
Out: 0.1 (V)
